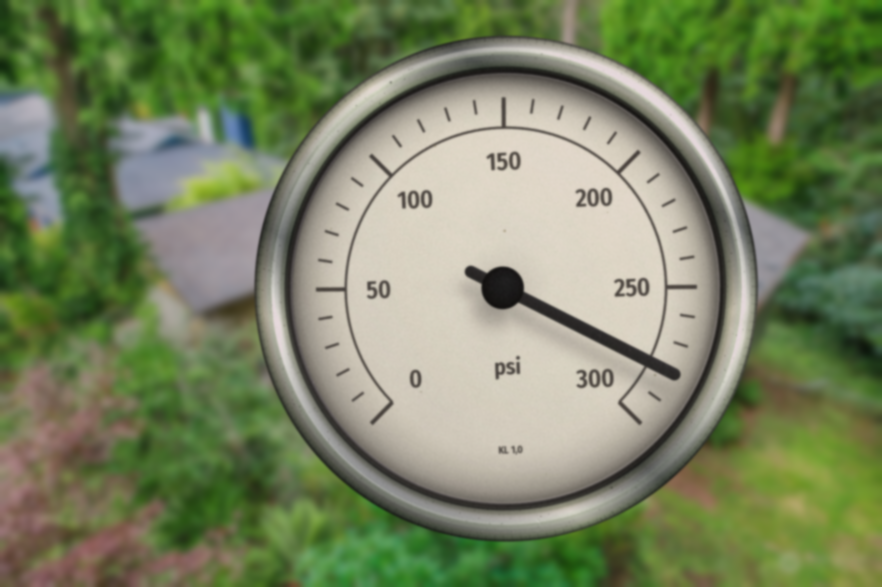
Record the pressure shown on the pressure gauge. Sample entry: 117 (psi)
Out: 280 (psi)
